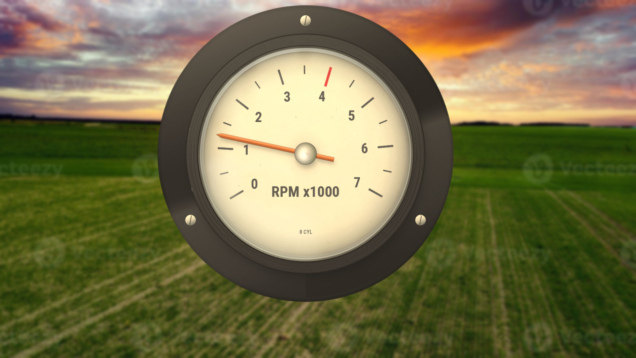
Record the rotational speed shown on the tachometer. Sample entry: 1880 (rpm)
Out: 1250 (rpm)
